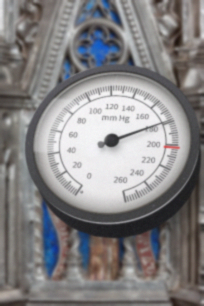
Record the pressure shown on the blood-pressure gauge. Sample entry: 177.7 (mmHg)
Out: 180 (mmHg)
